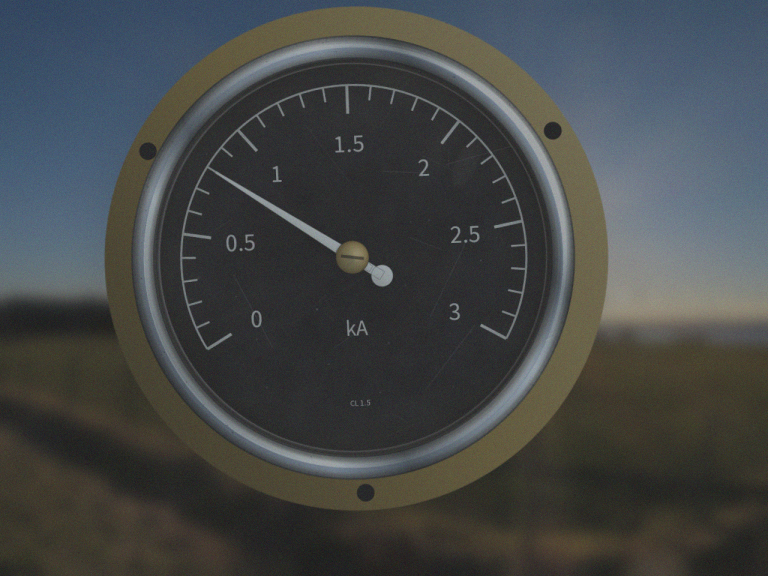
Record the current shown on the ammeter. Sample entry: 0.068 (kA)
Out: 0.8 (kA)
